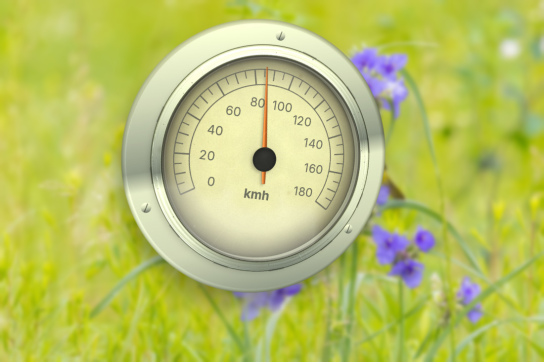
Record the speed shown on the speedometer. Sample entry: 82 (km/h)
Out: 85 (km/h)
